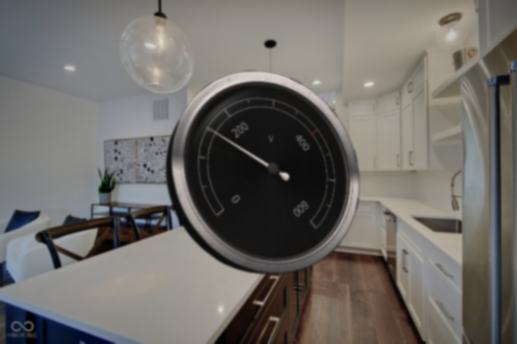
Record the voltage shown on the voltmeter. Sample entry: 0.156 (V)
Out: 150 (V)
